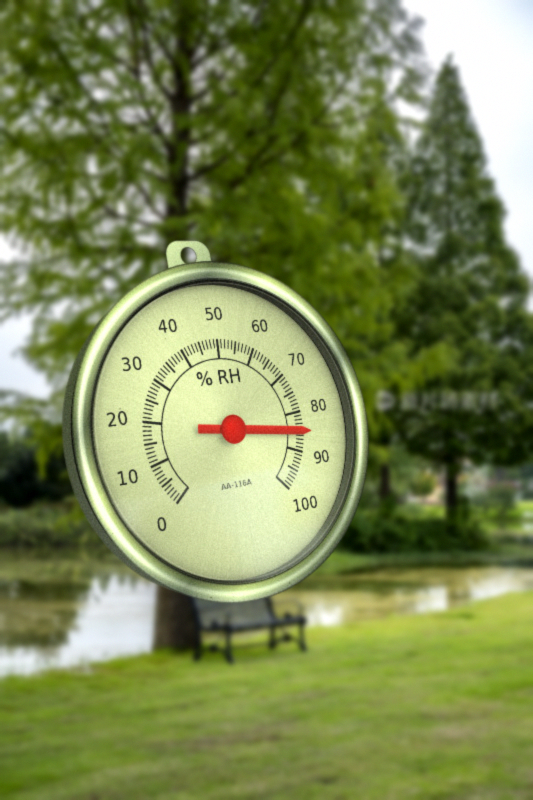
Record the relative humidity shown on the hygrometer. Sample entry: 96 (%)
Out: 85 (%)
